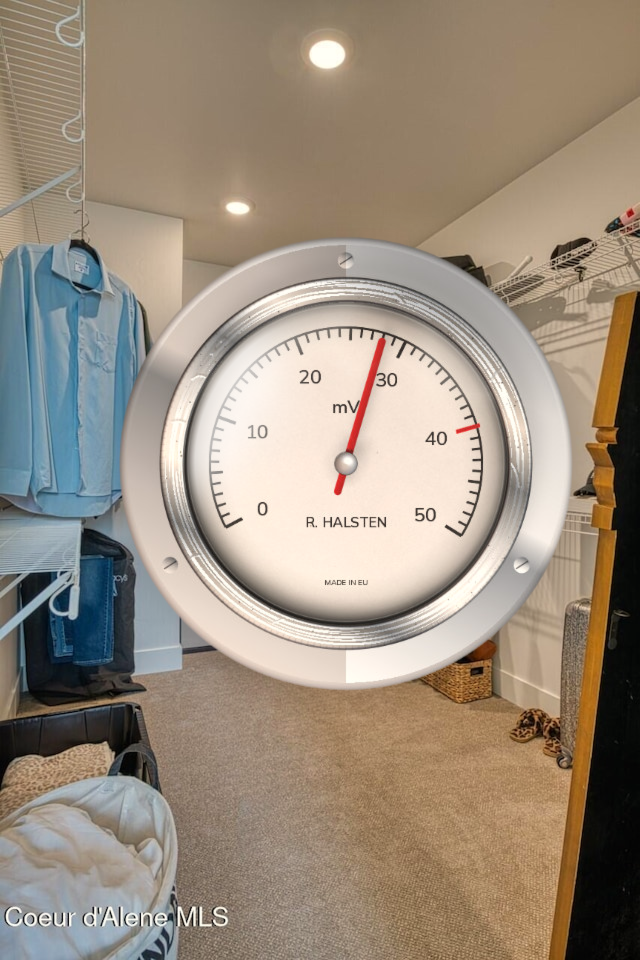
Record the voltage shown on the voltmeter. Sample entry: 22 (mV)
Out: 28 (mV)
